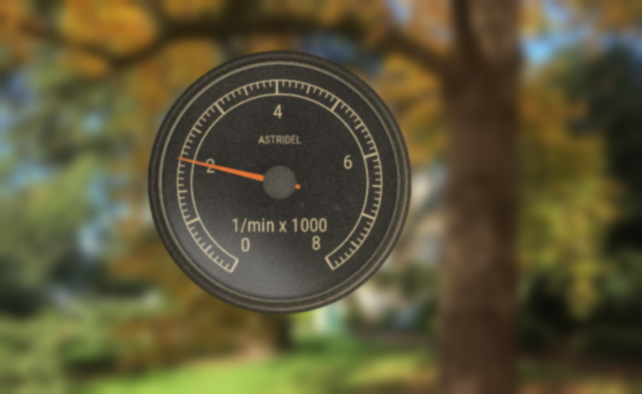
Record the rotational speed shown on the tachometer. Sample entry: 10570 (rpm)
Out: 2000 (rpm)
